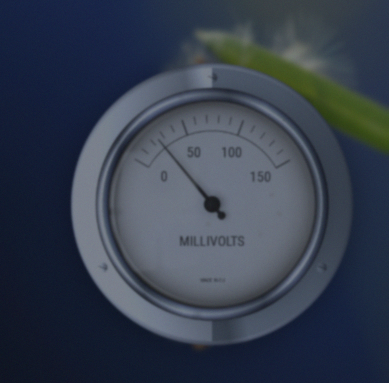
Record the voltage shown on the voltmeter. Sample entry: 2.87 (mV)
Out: 25 (mV)
